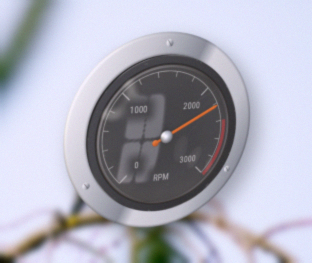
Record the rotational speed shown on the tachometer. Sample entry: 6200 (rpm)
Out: 2200 (rpm)
